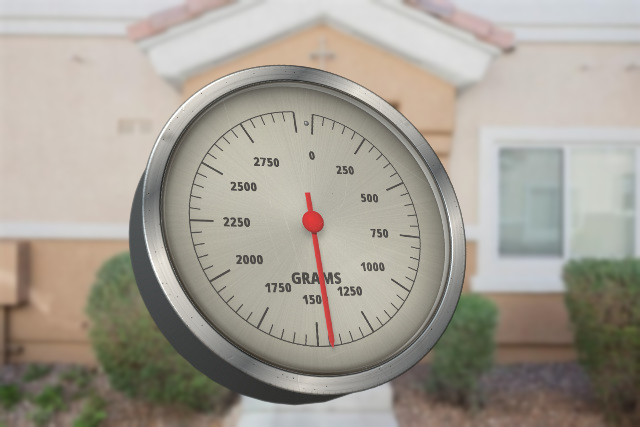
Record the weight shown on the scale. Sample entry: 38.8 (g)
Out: 1450 (g)
